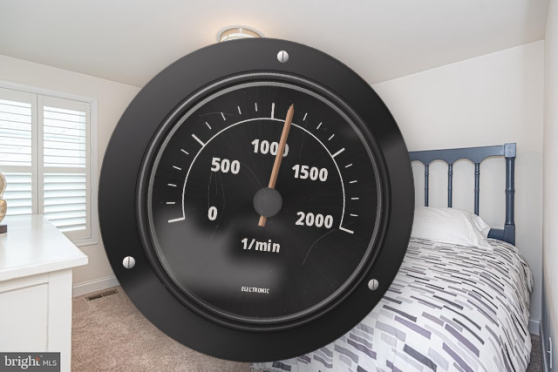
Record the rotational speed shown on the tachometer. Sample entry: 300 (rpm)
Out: 1100 (rpm)
